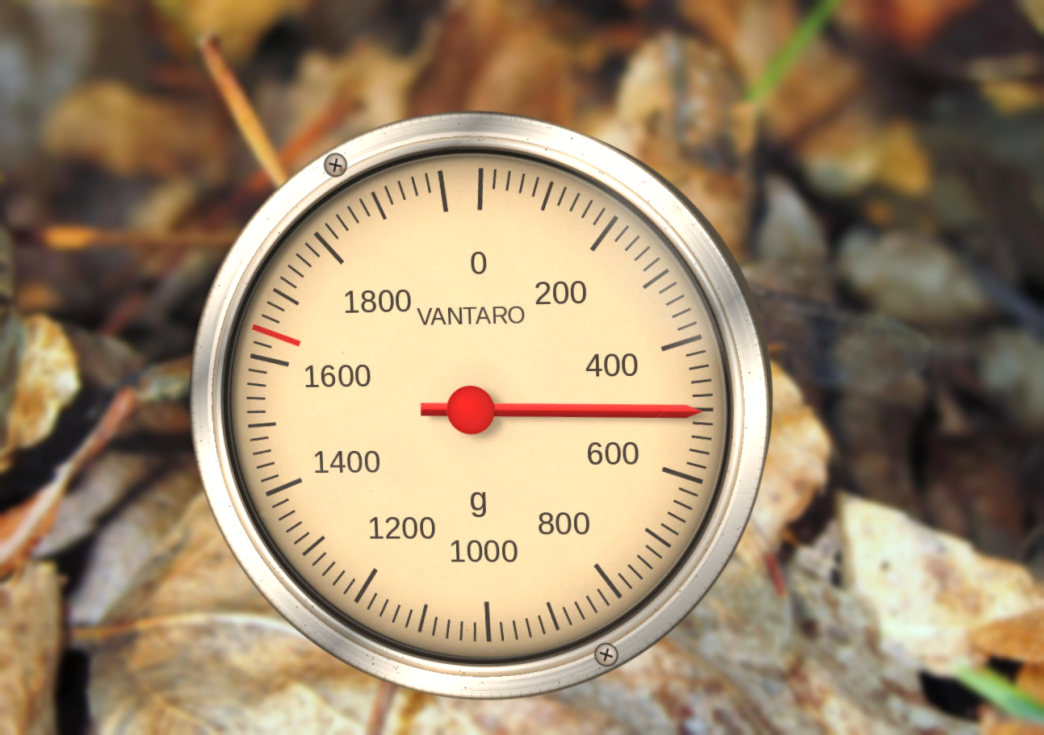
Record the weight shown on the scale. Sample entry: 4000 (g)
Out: 500 (g)
